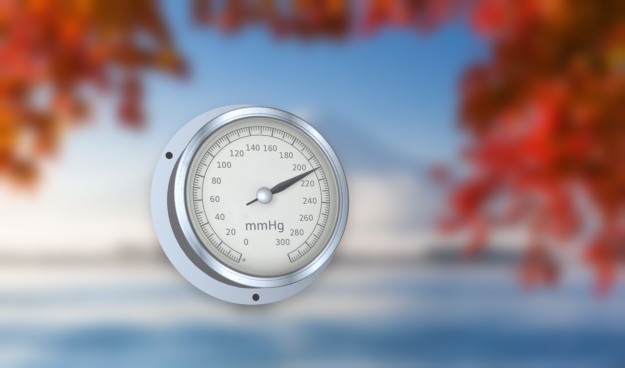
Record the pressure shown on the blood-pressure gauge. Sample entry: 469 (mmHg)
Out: 210 (mmHg)
